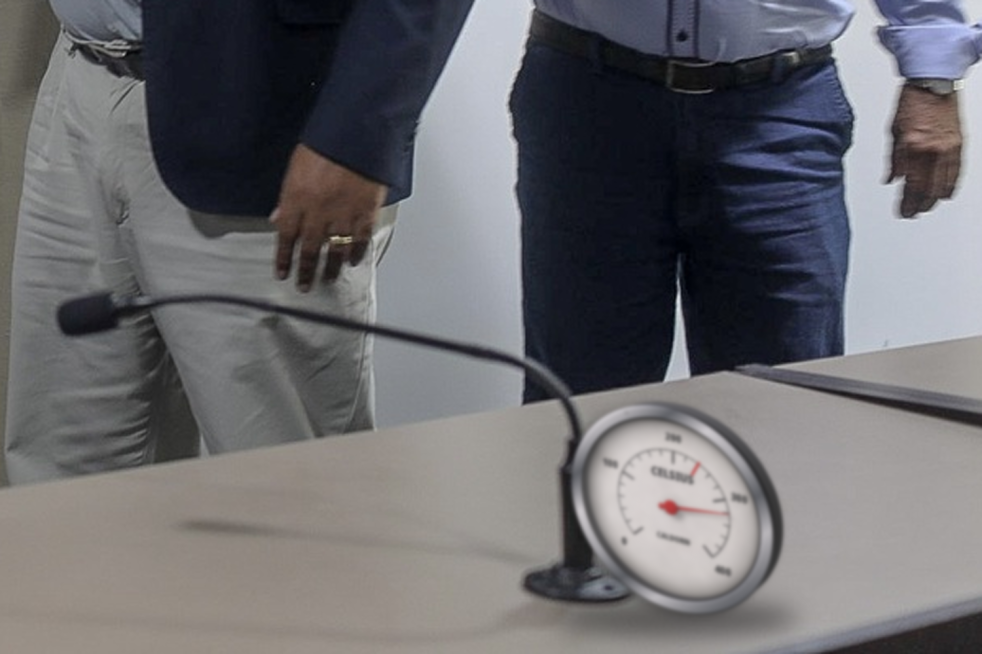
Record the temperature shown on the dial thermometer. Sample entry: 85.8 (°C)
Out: 320 (°C)
